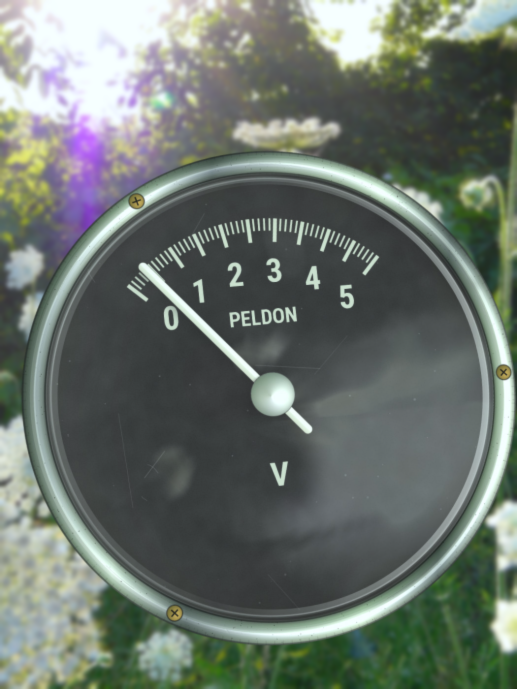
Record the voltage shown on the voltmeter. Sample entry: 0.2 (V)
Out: 0.4 (V)
